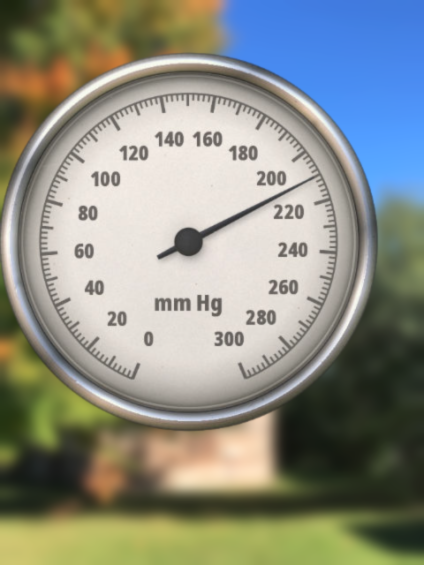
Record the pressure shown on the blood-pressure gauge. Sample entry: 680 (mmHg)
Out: 210 (mmHg)
